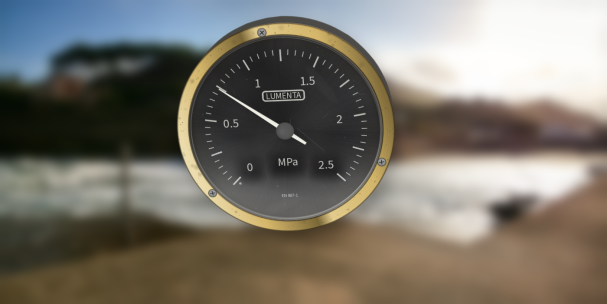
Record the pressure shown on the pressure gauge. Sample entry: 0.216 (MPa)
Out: 0.75 (MPa)
